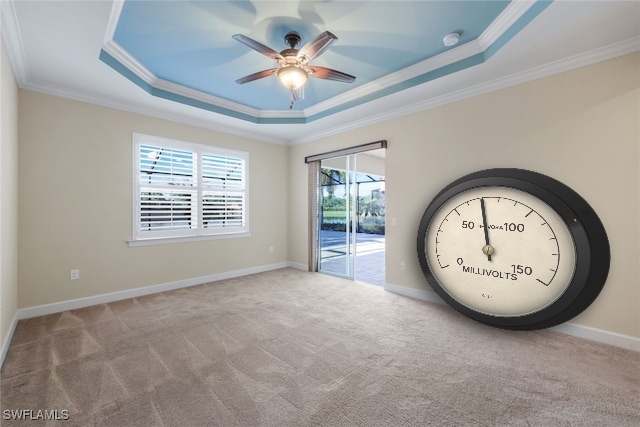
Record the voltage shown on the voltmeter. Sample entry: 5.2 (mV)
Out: 70 (mV)
